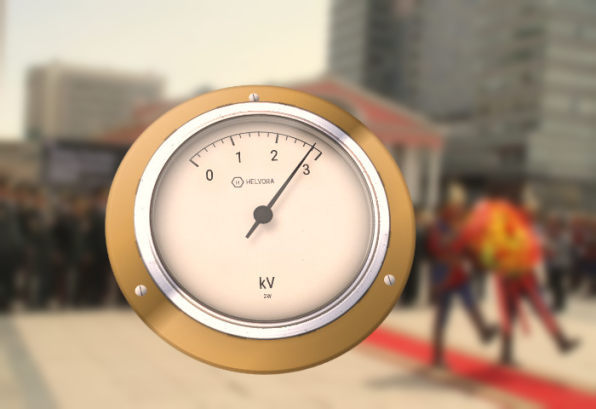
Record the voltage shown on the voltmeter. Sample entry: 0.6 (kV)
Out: 2.8 (kV)
